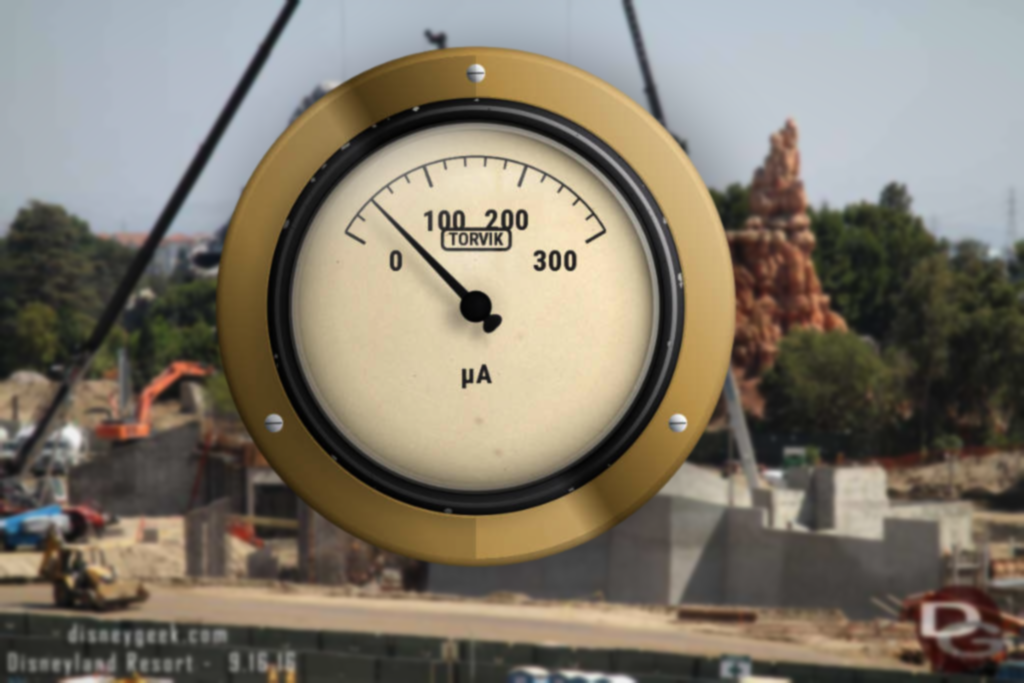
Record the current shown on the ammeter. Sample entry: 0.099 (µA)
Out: 40 (µA)
